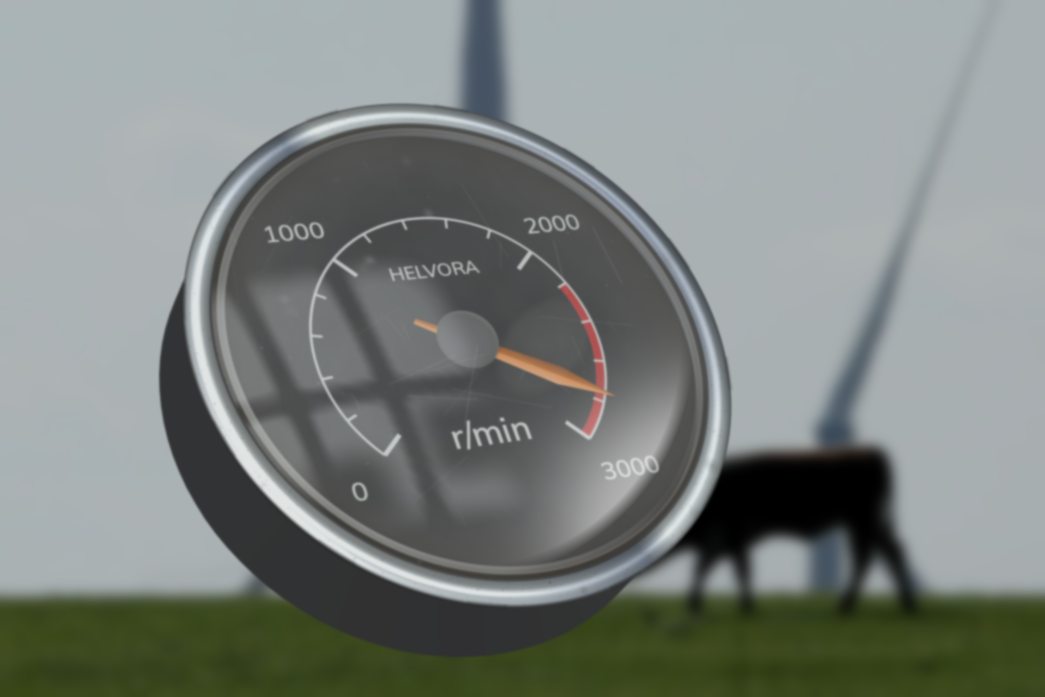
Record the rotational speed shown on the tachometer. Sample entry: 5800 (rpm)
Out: 2800 (rpm)
